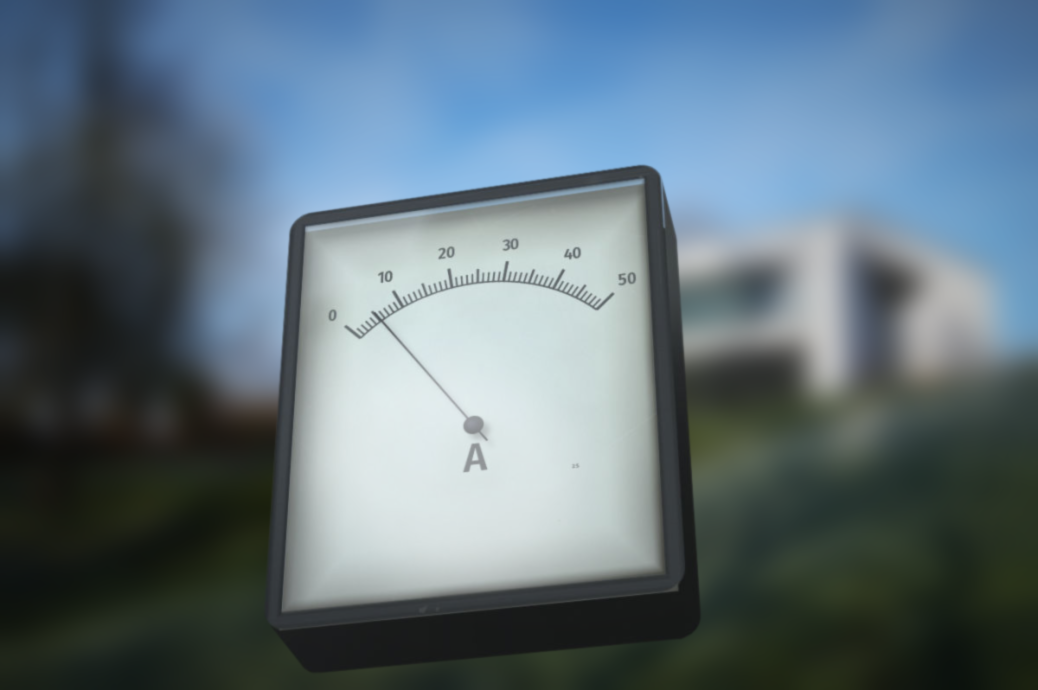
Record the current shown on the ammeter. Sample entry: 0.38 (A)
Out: 5 (A)
